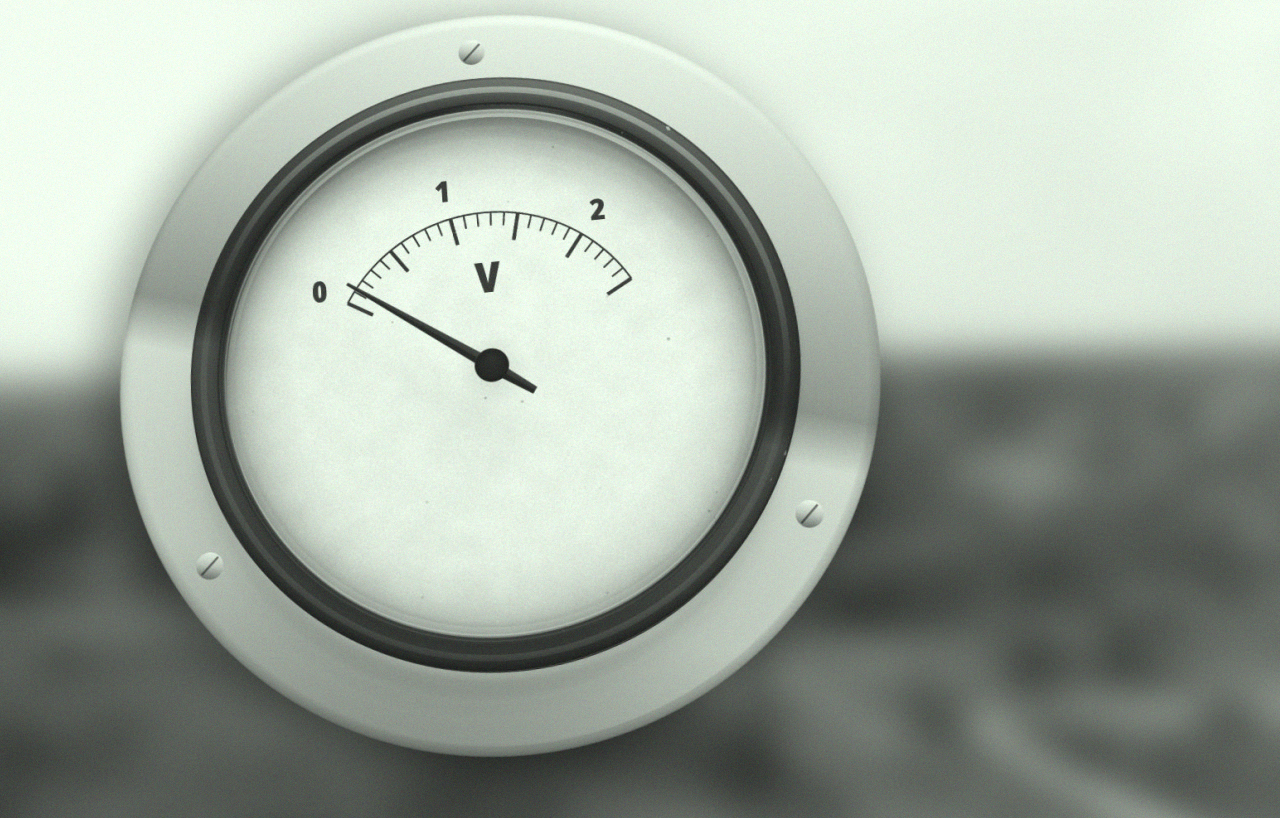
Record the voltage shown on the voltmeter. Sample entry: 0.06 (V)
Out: 0.1 (V)
